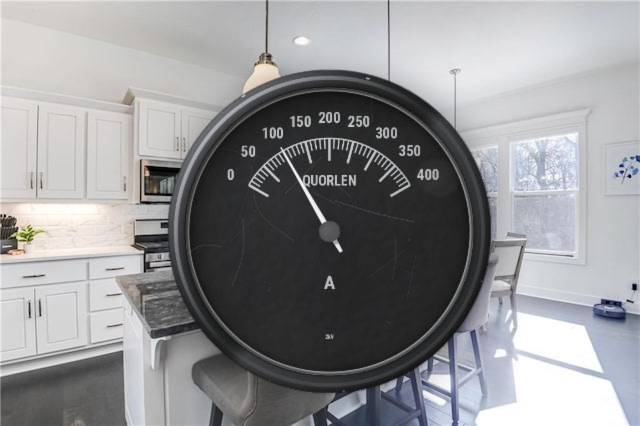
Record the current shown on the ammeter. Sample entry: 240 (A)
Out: 100 (A)
